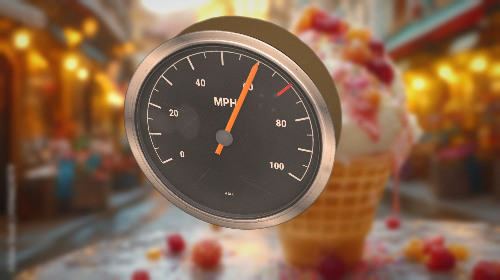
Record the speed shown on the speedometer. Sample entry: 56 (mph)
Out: 60 (mph)
